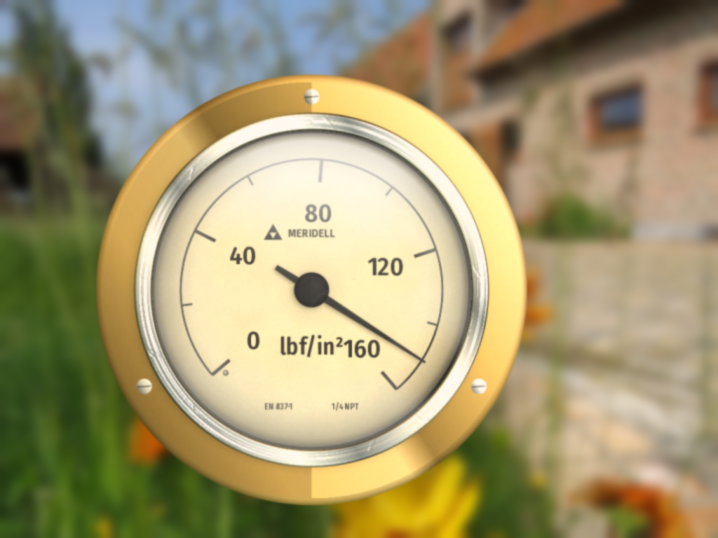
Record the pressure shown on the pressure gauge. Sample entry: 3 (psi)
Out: 150 (psi)
